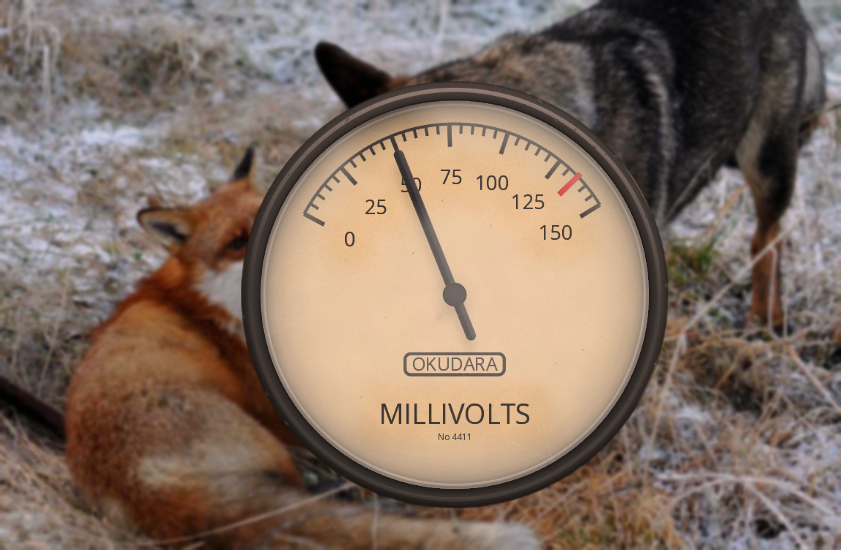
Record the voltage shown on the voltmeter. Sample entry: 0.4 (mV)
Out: 50 (mV)
